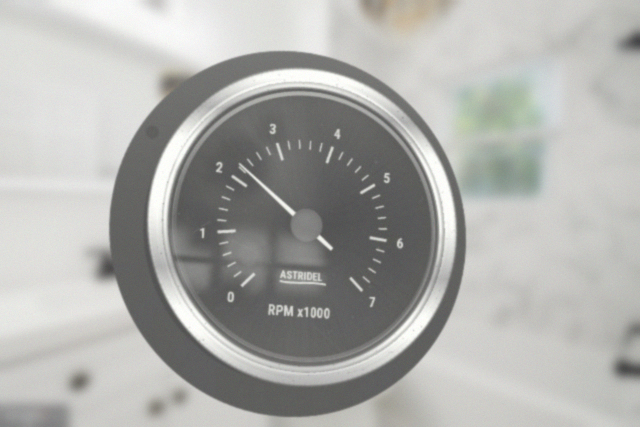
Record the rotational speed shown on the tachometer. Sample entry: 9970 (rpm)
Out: 2200 (rpm)
